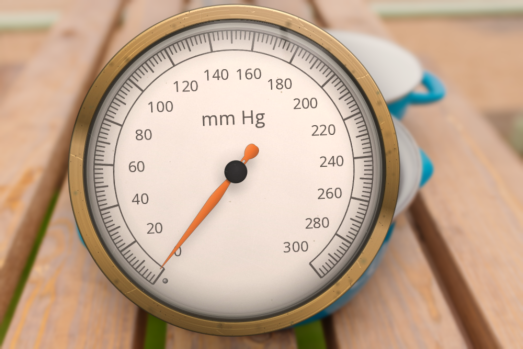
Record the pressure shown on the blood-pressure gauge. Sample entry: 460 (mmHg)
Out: 2 (mmHg)
